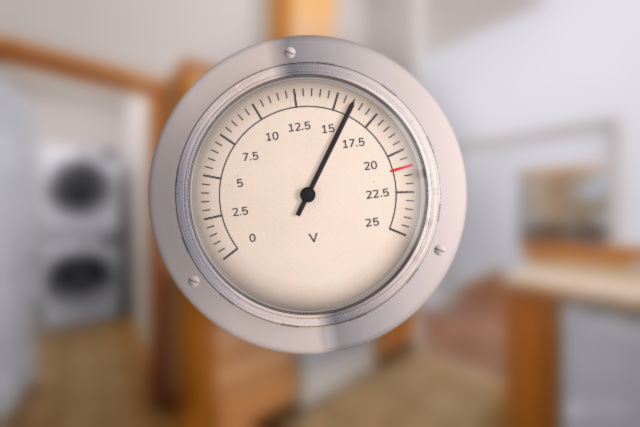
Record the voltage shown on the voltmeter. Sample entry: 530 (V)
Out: 16 (V)
